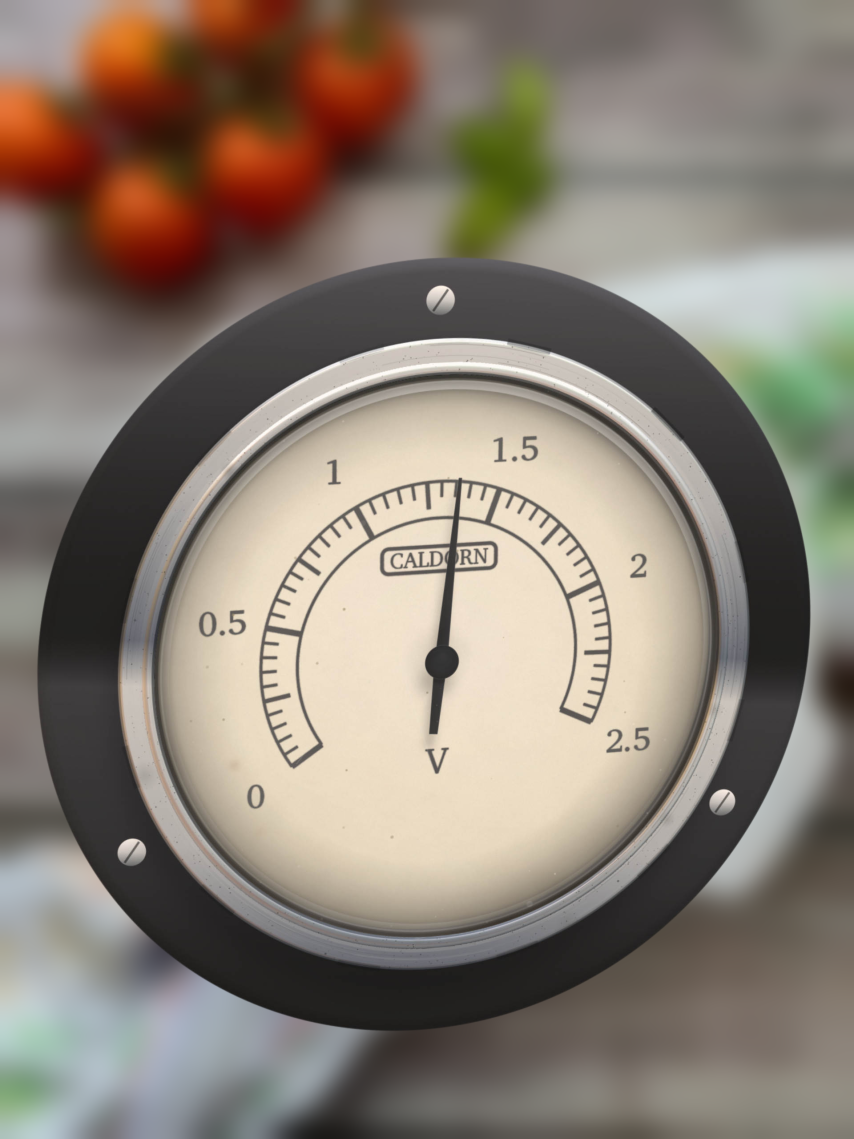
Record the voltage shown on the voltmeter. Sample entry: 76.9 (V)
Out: 1.35 (V)
